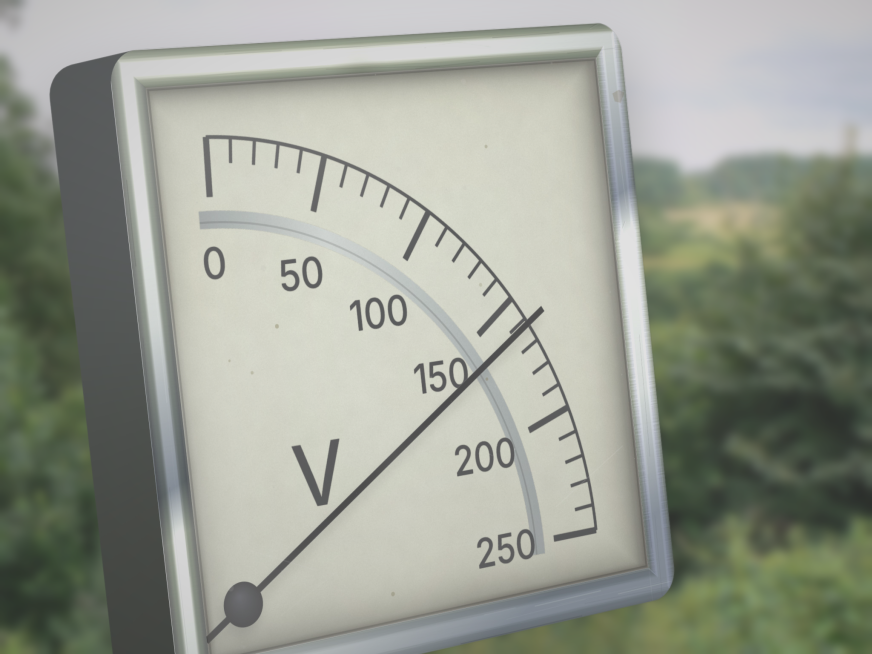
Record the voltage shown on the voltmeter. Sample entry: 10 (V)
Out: 160 (V)
